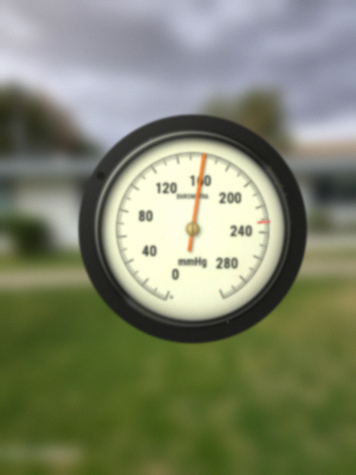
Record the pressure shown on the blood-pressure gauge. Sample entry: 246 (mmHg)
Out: 160 (mmHg)
